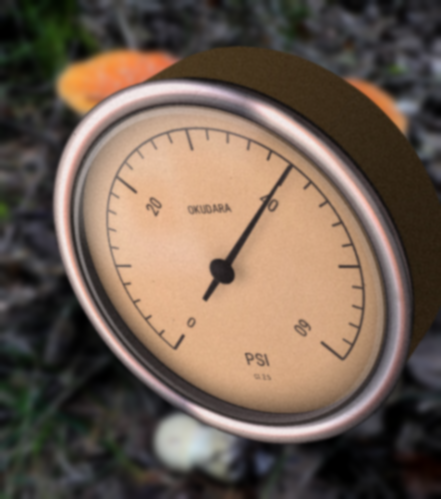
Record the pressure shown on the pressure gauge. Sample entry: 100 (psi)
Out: 40 (psi)
